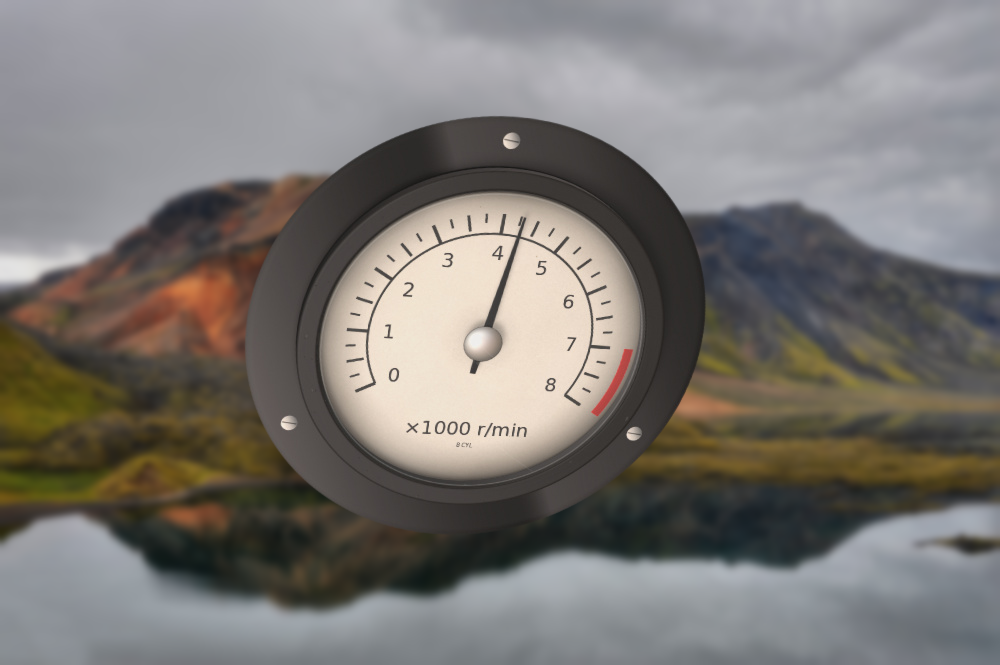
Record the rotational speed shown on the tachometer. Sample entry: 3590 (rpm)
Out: 4250 (rpm)
